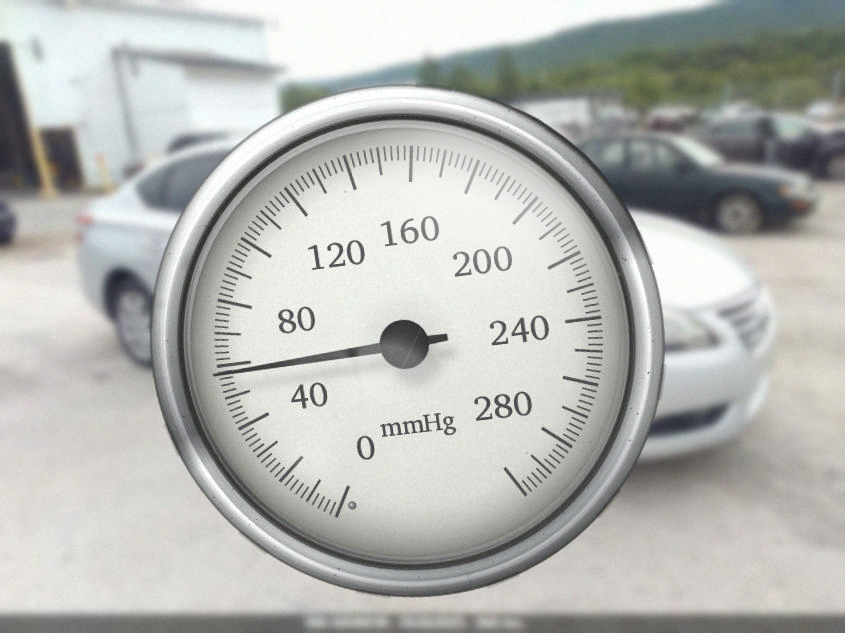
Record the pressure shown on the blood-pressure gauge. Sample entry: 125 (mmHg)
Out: 58 (mmHg)
